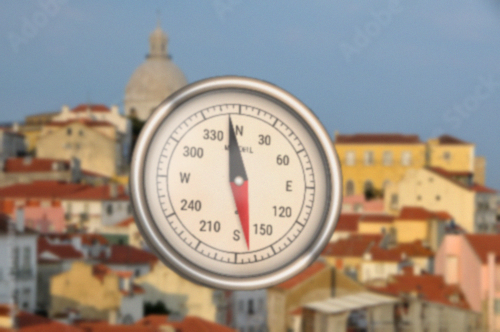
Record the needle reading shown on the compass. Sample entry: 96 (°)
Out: 170 (°)
